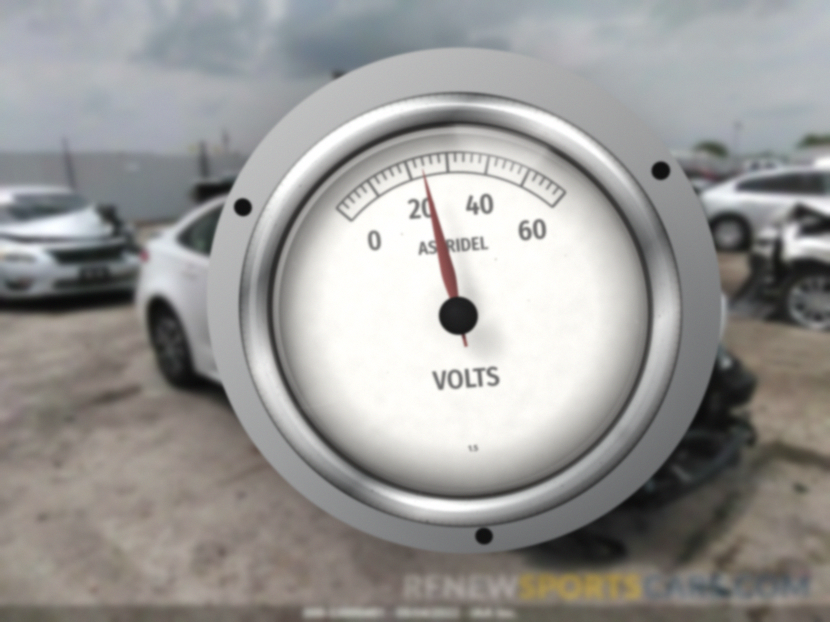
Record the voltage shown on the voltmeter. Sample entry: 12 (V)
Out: 24 (V)
